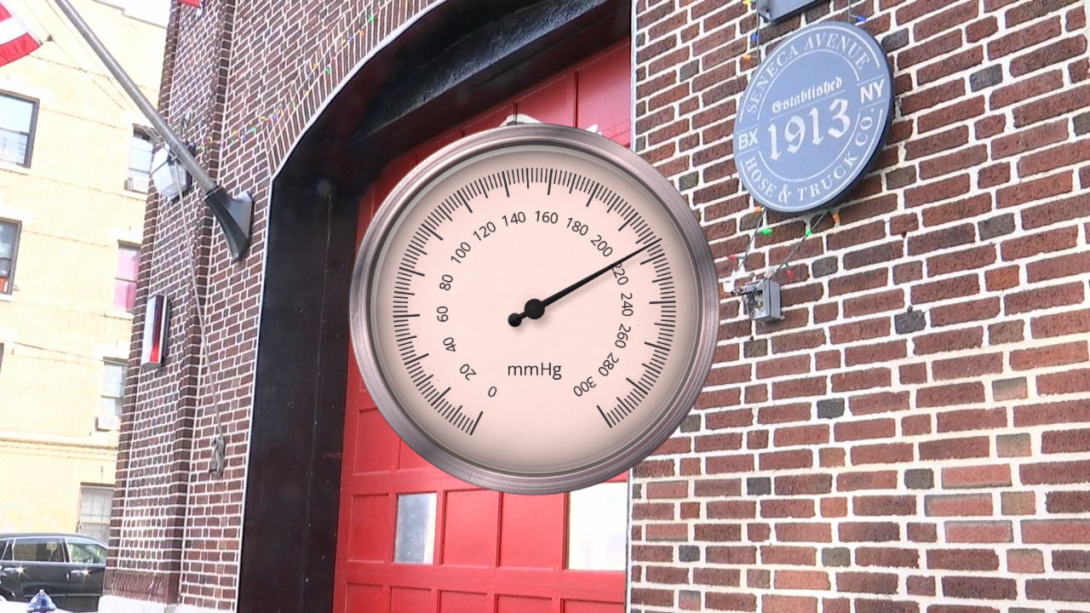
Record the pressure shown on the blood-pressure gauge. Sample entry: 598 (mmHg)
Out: 214 (mmHg)
